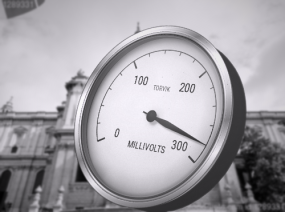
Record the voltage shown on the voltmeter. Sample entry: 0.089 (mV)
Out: 280 (mV)
